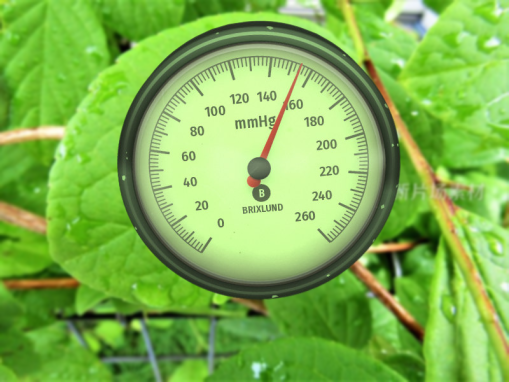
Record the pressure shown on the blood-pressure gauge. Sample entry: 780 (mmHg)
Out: 154 (mmHg)
